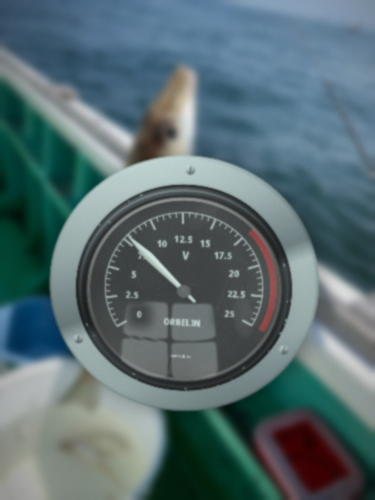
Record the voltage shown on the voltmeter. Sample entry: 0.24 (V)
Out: 8 (V)
